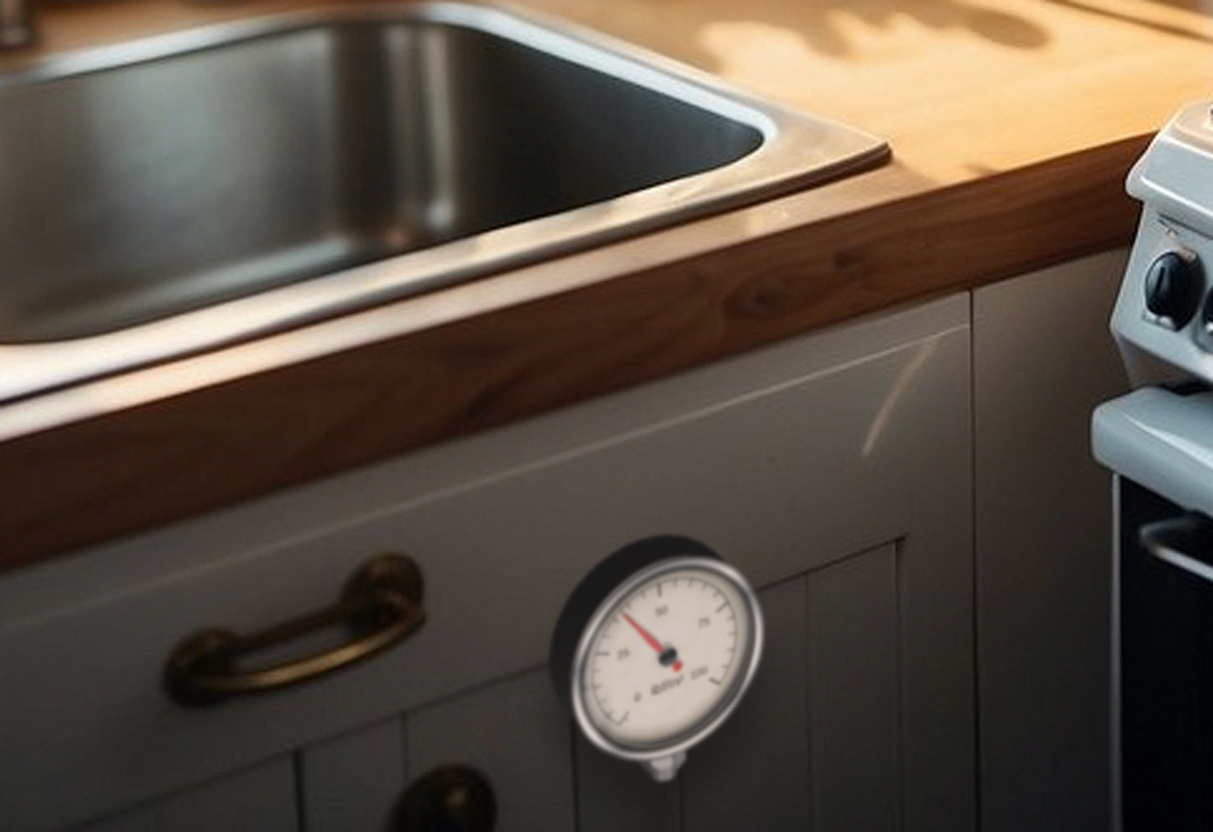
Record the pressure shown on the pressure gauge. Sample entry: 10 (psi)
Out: 37.5 (psi)
